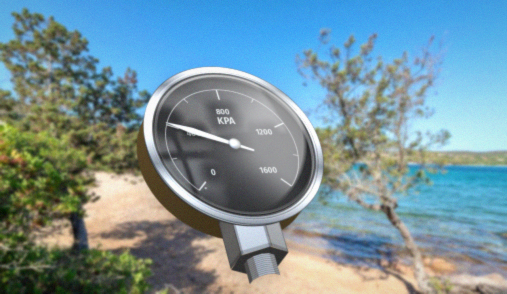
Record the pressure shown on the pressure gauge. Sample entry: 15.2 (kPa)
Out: 400 (kPa)
